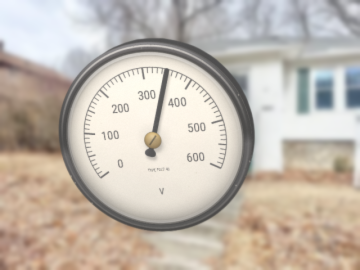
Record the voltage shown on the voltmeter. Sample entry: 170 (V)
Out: 350 (V)
